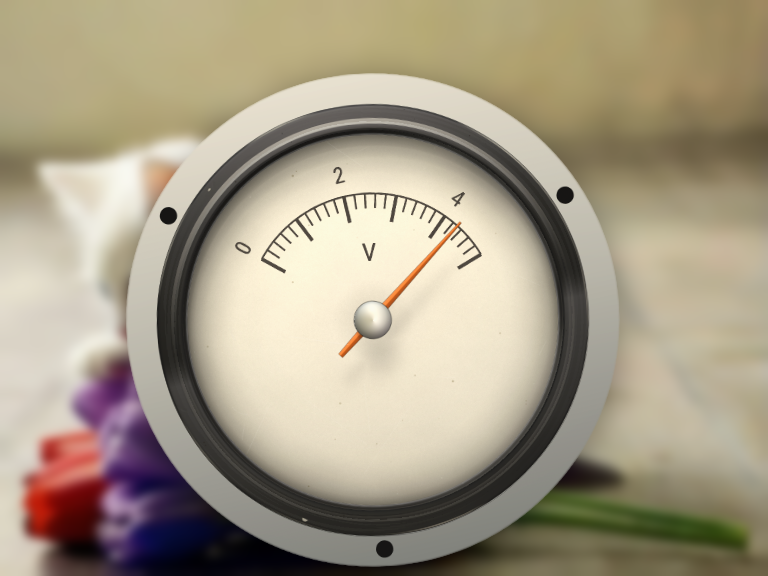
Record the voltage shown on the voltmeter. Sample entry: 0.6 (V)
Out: 4.3 (V)
